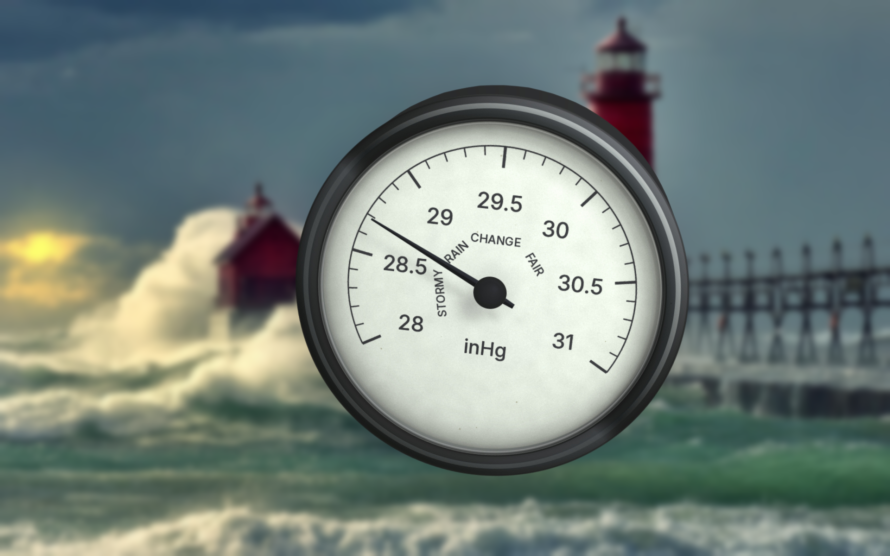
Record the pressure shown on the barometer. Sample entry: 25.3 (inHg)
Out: 28.7 (inHg)
